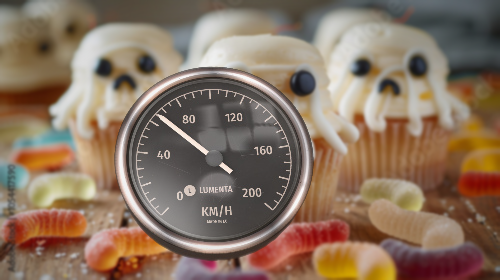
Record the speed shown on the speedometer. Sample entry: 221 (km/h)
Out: 65 (km/h)
